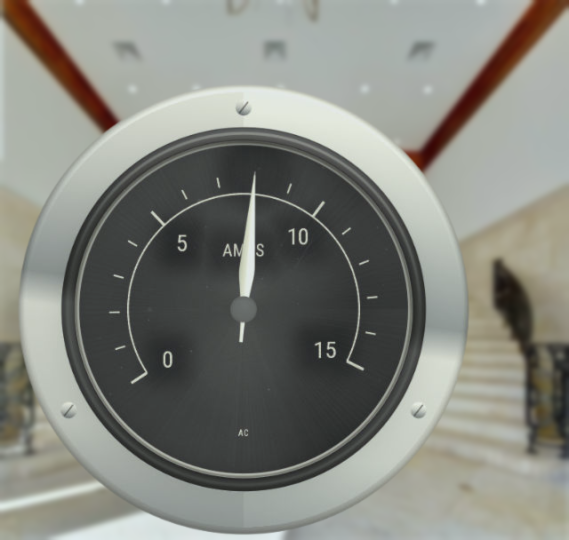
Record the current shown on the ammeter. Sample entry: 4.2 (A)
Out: 8 (A)
